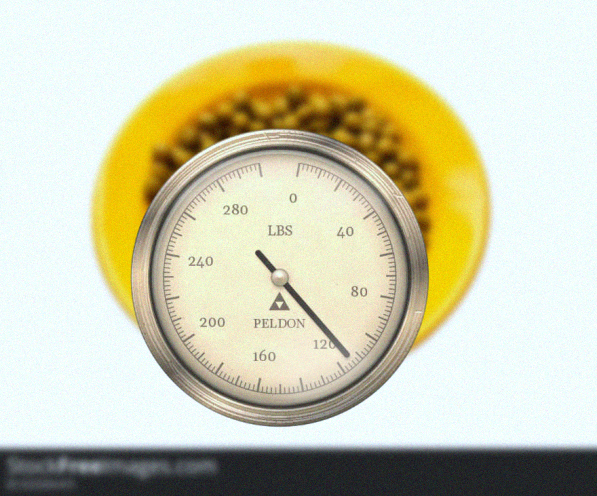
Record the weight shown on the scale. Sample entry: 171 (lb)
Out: 114 (lb)
